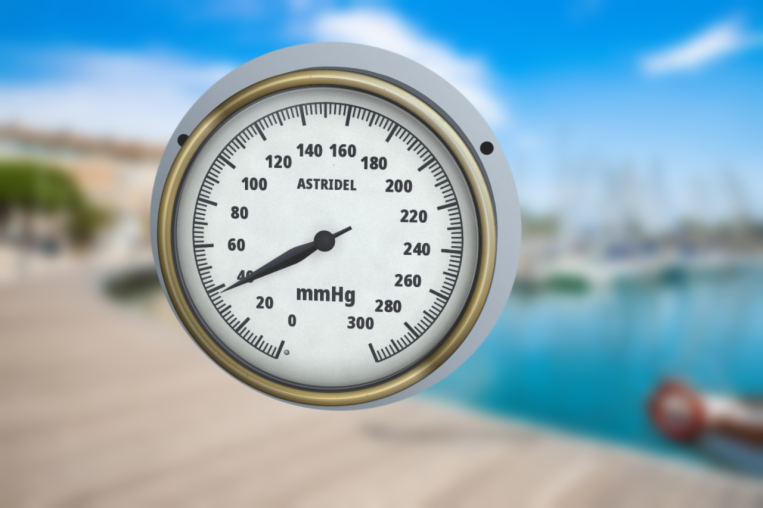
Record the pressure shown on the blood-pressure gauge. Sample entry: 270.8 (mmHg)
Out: 38 (mmHg)
